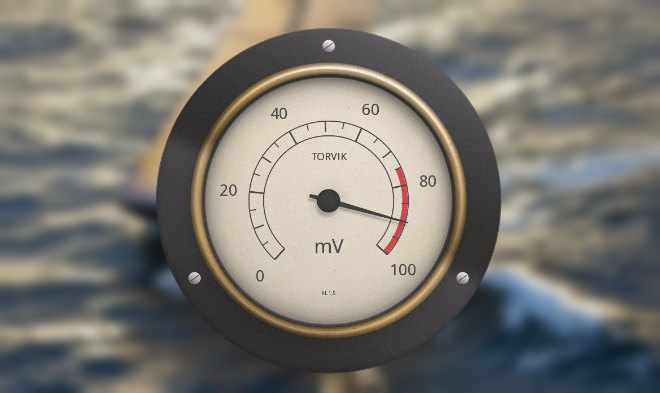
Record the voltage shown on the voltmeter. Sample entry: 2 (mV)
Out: 90 (mV)
